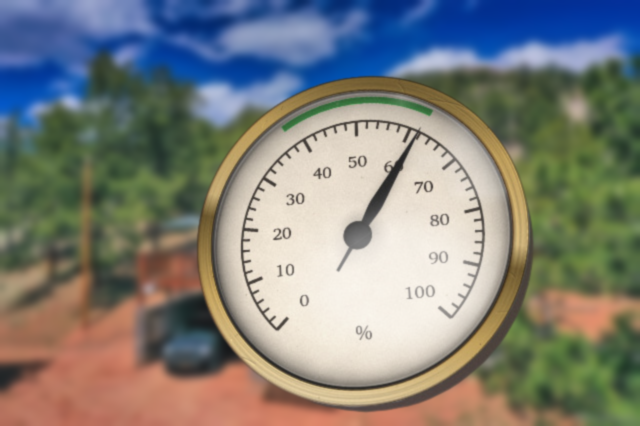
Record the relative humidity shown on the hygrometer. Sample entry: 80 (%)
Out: 62 (%)
